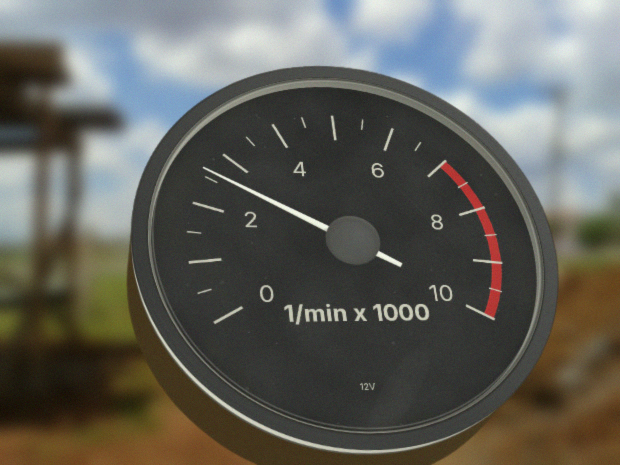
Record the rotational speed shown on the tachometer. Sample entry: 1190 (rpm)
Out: 2500 (rpm)
